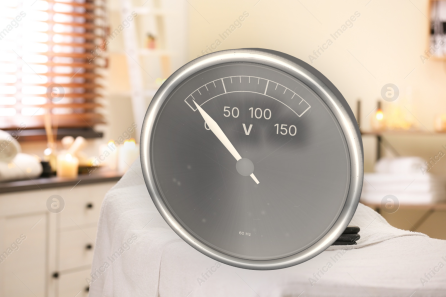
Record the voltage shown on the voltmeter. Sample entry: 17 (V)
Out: 10 (V)
